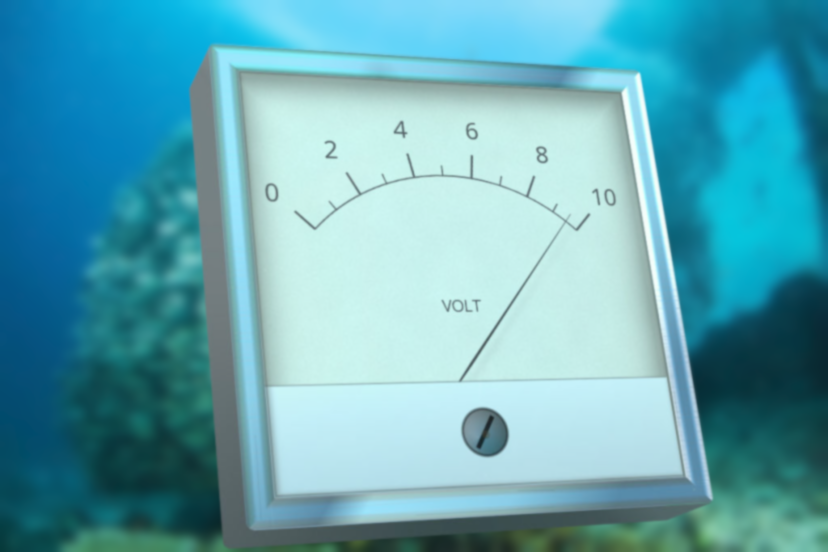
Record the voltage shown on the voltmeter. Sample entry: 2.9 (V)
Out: 9.5 (V)
